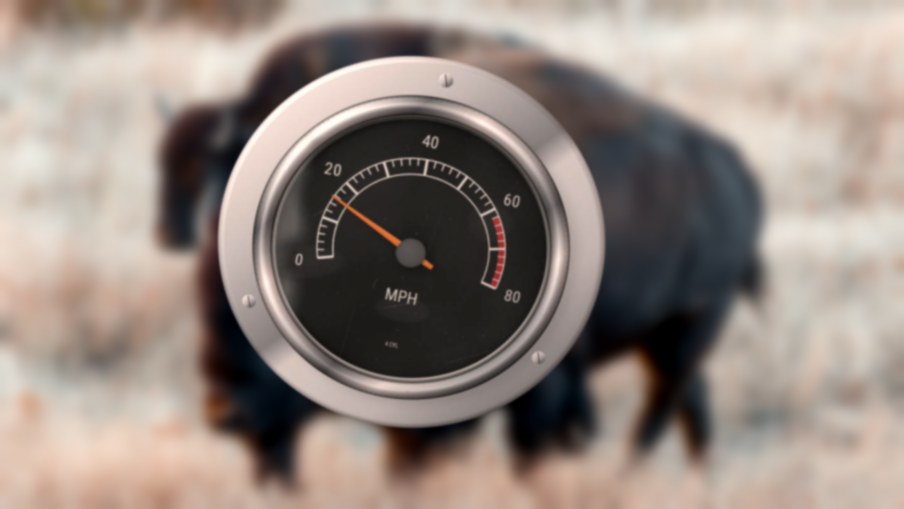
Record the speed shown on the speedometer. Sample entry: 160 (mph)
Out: 16 (mph)
